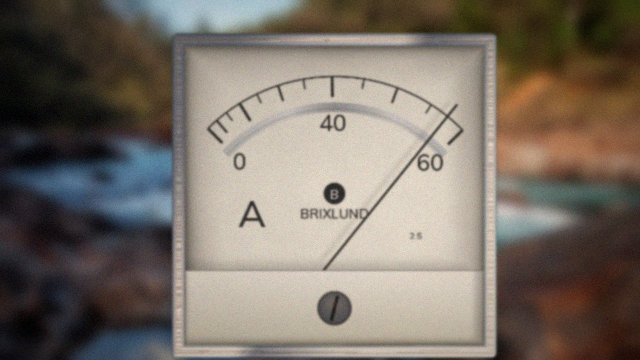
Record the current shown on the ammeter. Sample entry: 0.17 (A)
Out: 57.5 (A)
